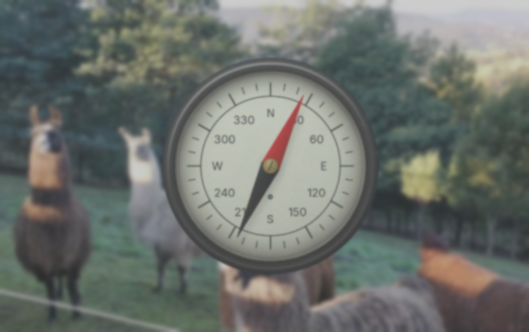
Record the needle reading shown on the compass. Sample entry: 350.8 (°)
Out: 25 (°)
